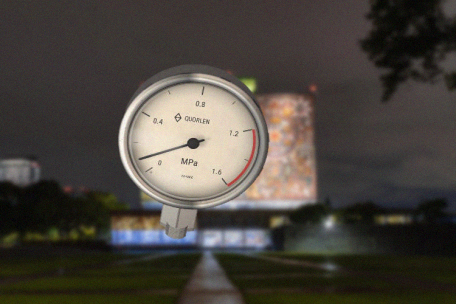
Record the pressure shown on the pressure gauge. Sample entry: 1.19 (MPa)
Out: 0.1 (MPa)
